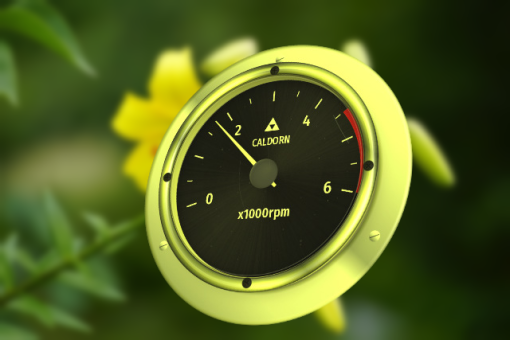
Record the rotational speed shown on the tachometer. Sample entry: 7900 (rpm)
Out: 1750 (rpm)
